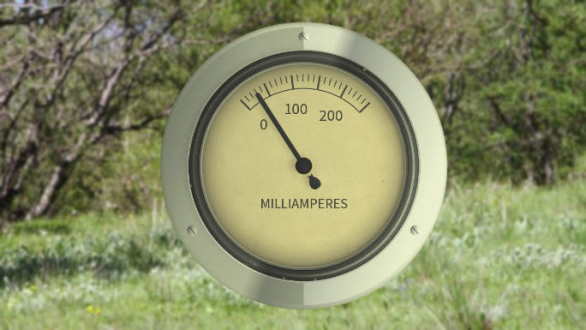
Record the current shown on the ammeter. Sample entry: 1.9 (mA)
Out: 30 (mA)
